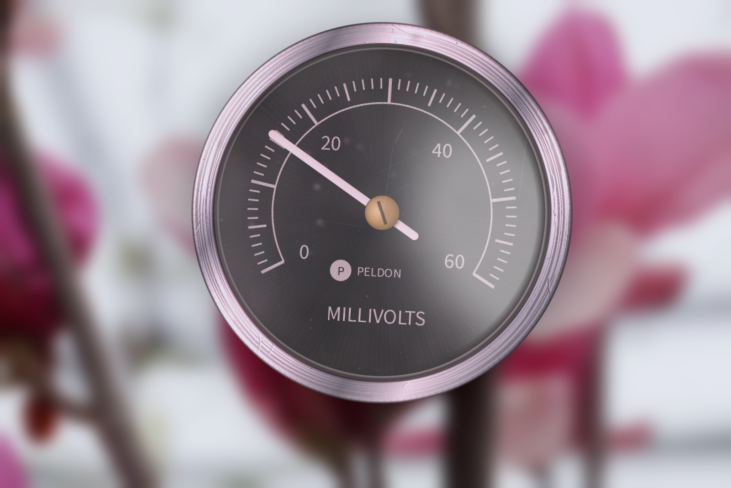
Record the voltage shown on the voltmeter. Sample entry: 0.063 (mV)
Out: 15.5 (mV)
